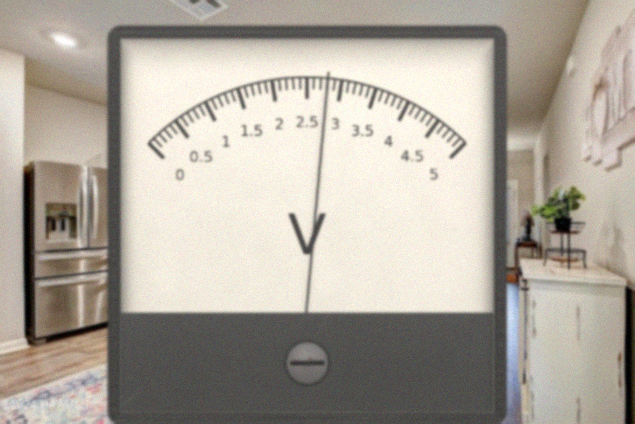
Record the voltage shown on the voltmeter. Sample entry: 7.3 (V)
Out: 2.8 (V)
